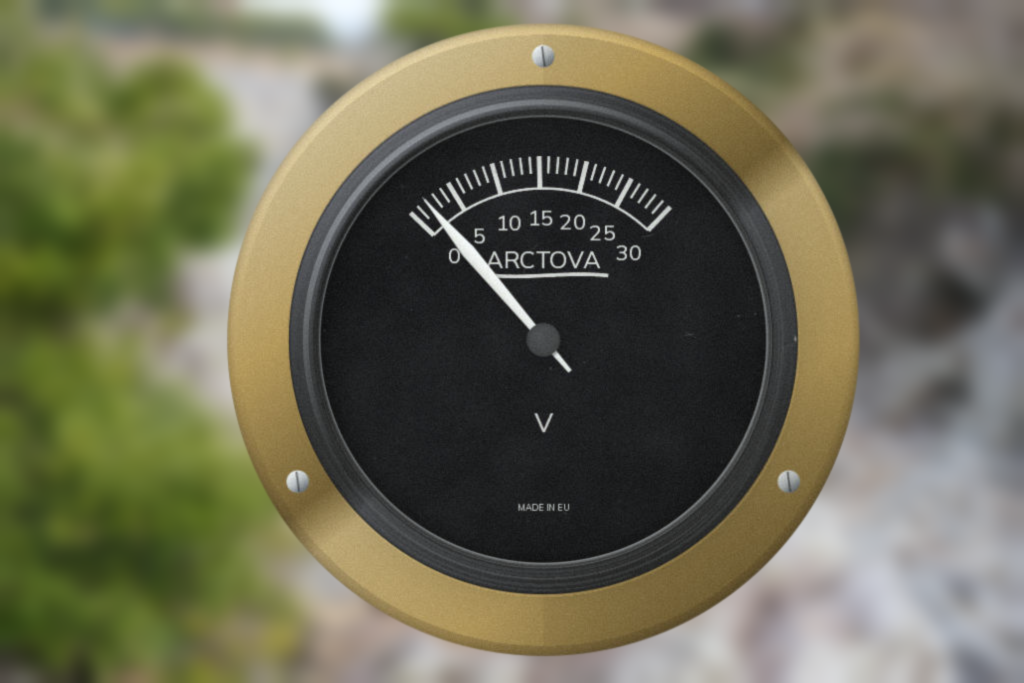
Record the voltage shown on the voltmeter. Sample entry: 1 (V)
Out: 2 (V)
